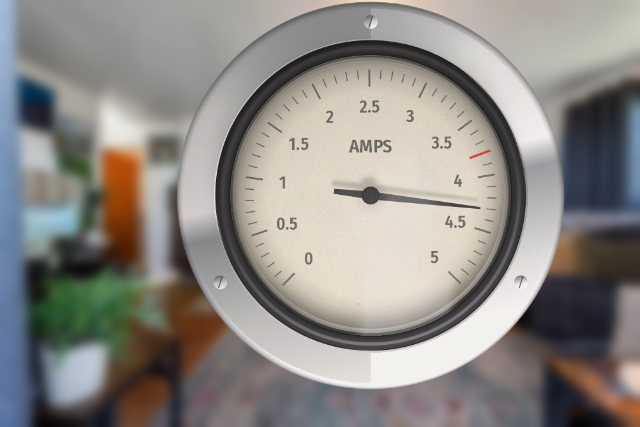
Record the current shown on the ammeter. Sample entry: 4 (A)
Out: 4.3 (A)
